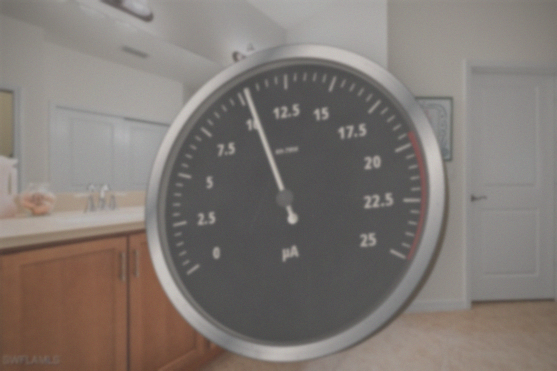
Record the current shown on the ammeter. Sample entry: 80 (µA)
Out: 10.5 (µA)
